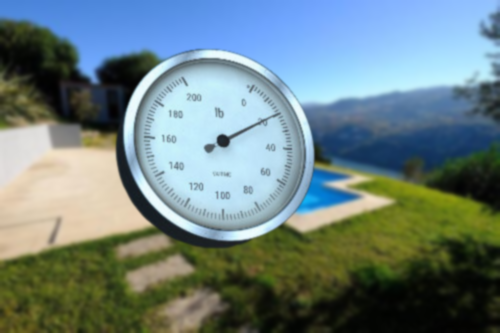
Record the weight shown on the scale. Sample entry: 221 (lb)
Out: 20 (lb)
